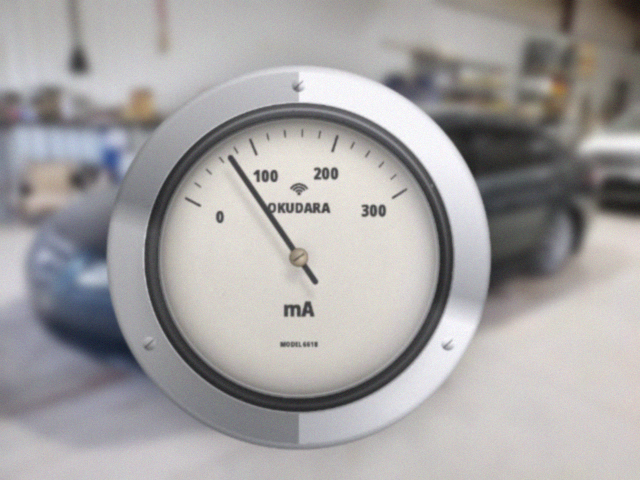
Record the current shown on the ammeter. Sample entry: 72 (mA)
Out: 70 (mA)
